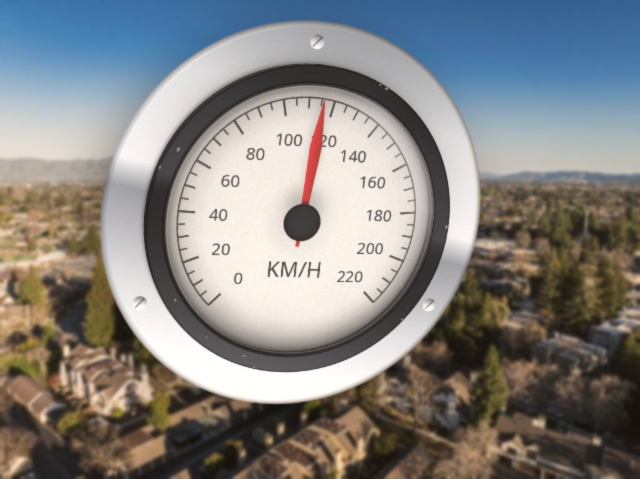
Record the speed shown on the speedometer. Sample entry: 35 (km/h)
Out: 115 (km/h)
